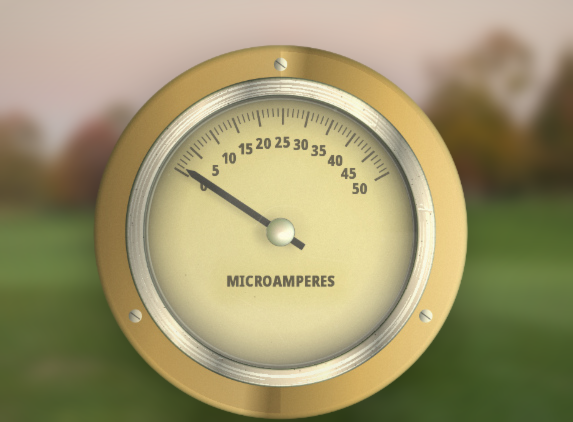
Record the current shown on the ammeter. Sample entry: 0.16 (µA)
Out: 1 (µA)
